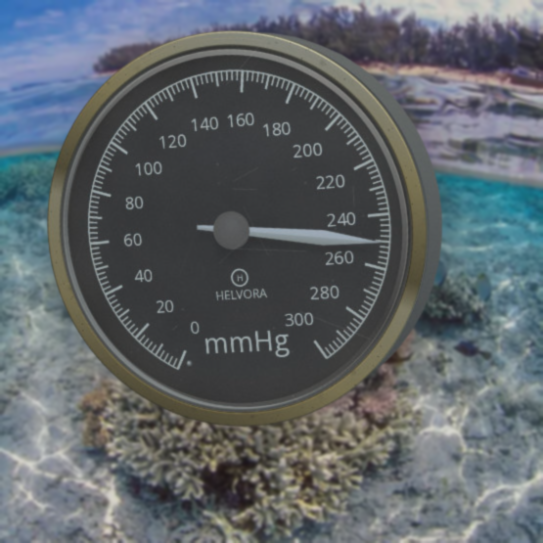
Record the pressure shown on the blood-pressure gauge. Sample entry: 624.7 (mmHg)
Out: 250 (mmHg)
